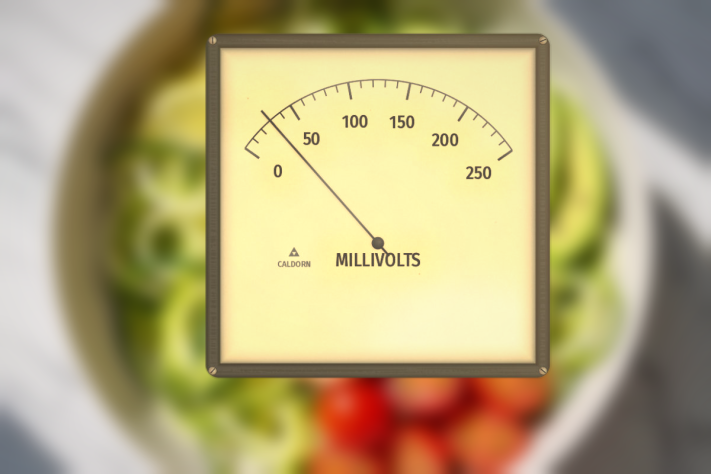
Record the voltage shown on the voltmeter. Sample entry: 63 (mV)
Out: 30 (mV)
